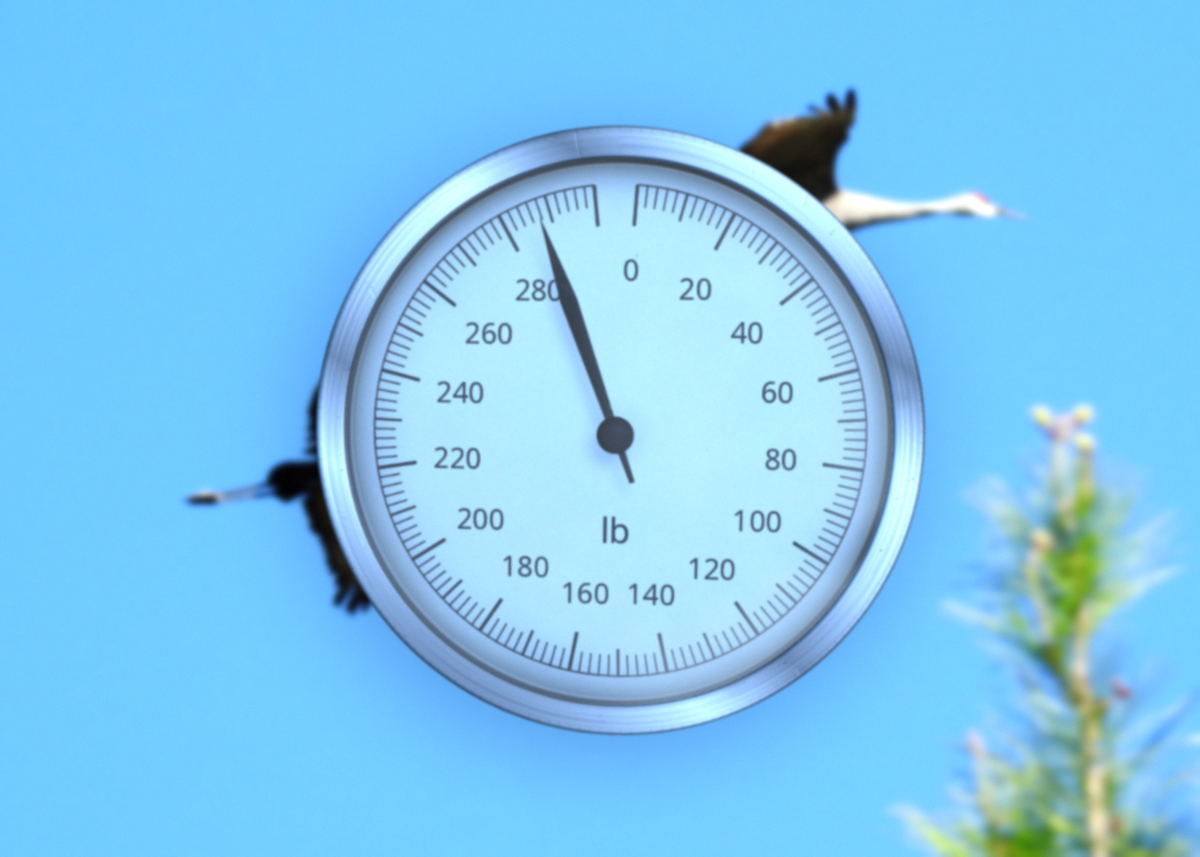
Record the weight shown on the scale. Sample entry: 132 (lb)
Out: 288 (lb)
